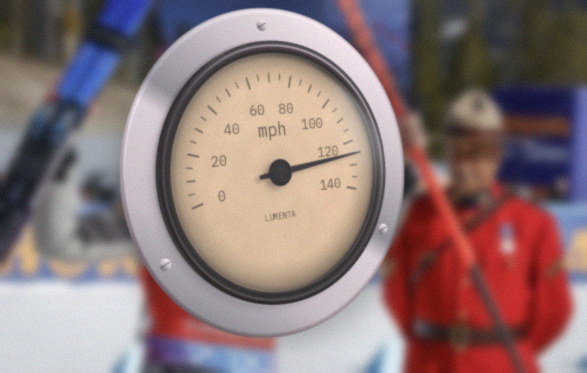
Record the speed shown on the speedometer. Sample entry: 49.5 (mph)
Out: 125 (mph)
